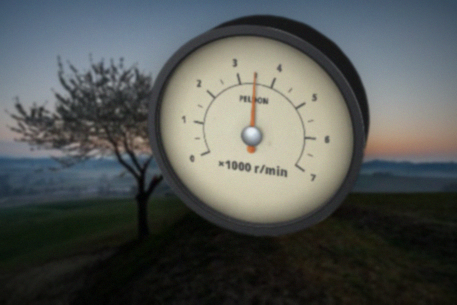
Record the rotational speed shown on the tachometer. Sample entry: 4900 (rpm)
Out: 3500 (rpm)
